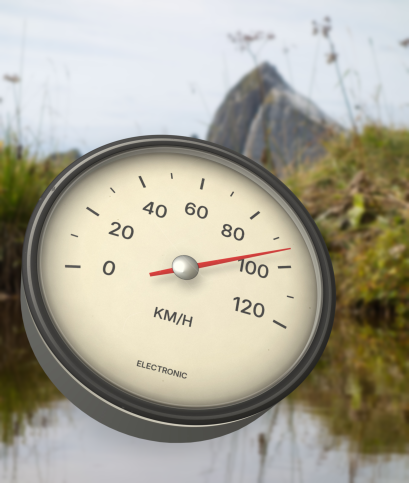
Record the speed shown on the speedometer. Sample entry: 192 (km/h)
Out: 95 (km/h)
